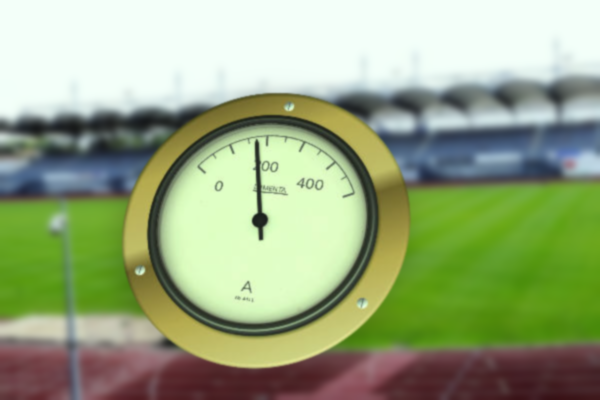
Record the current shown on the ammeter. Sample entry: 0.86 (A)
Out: 175 (A)
